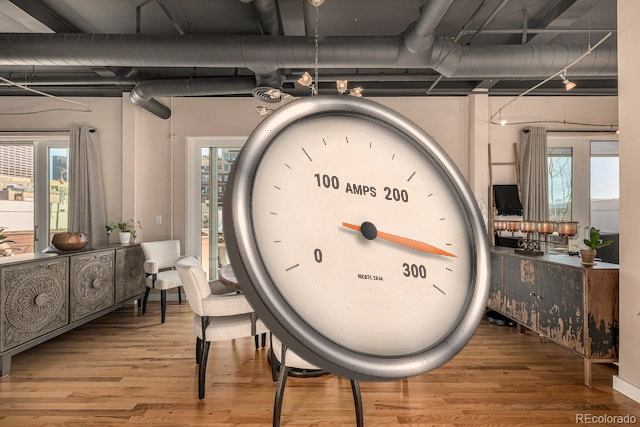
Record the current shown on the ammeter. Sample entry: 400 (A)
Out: 270 (A)
